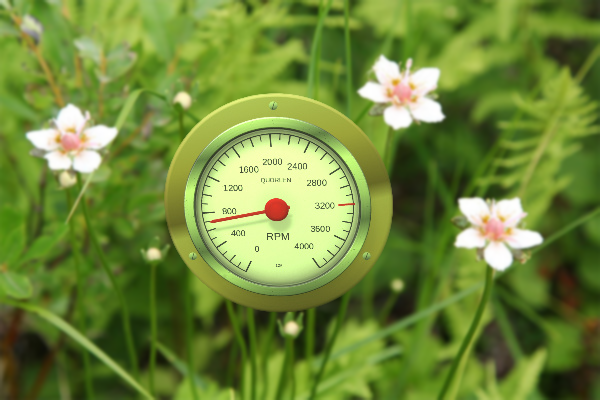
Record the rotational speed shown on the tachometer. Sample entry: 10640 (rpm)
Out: 700 (rpm)
